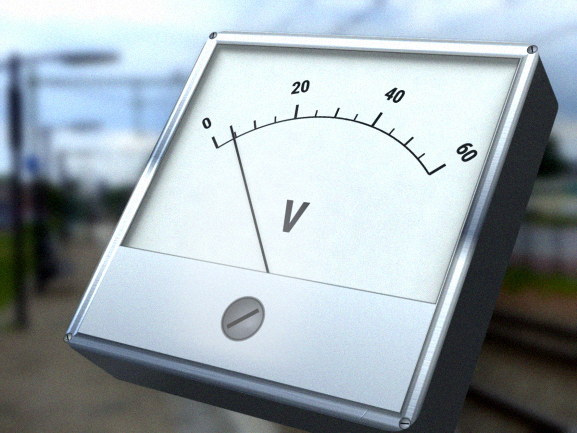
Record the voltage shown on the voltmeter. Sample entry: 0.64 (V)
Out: 5 (V)
